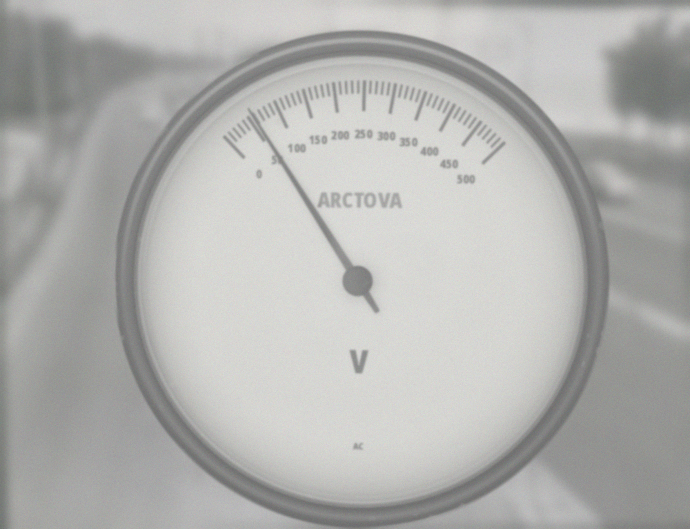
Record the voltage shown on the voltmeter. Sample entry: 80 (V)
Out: 60 (V)
